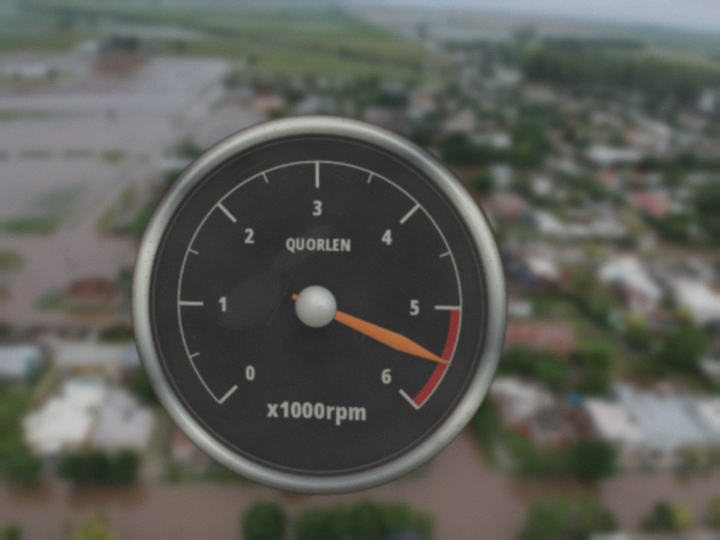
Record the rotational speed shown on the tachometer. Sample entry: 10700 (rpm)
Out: 5500 (rpm)
